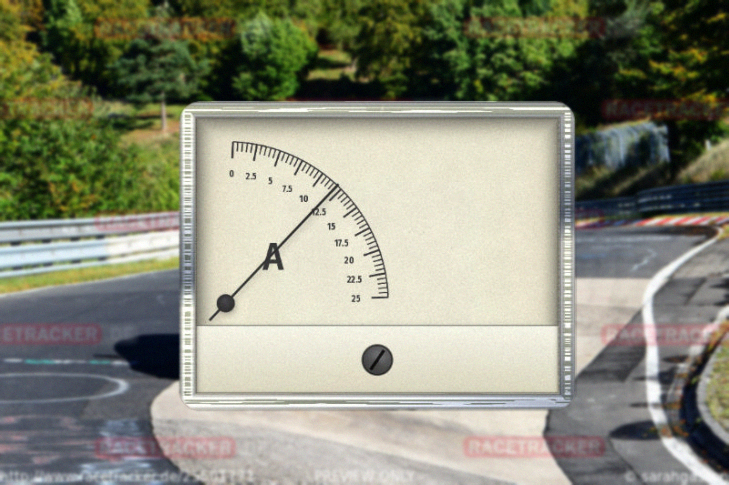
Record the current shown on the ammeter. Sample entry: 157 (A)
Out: 12 (A)
